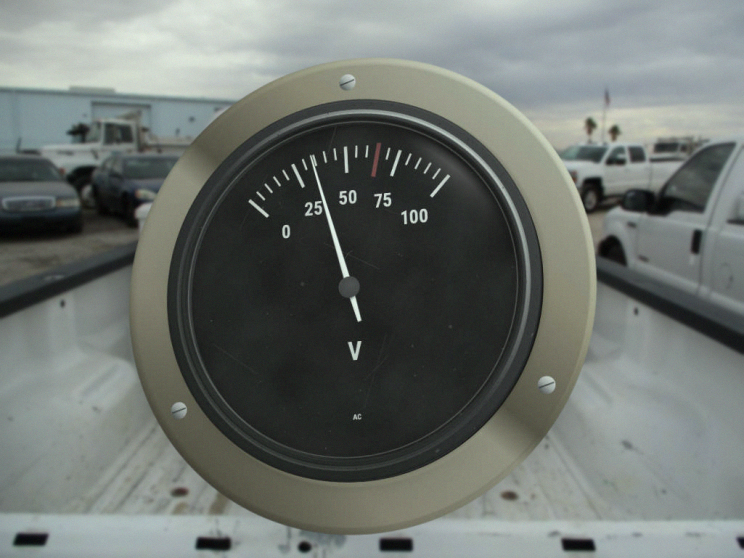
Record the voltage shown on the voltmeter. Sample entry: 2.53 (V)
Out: 35 (V)
